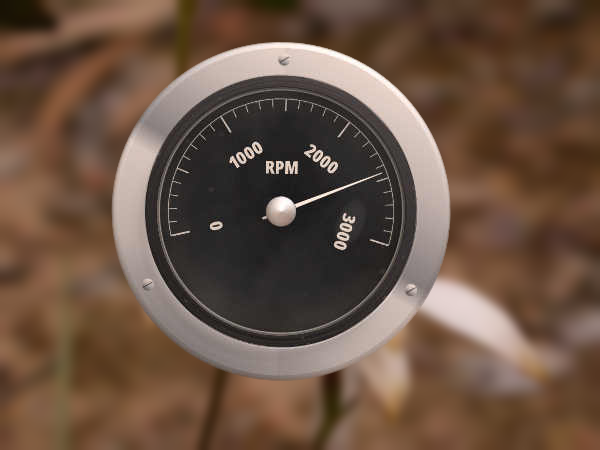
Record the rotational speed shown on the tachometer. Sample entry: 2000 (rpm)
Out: 2450 (rpm)
